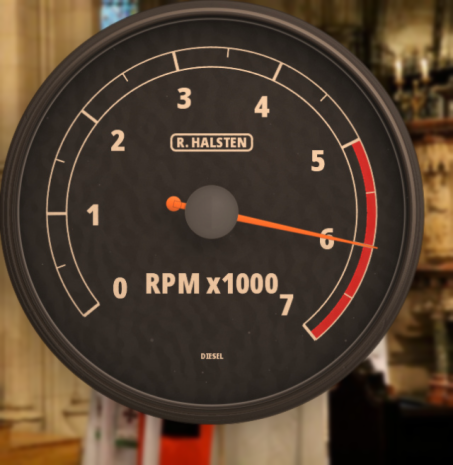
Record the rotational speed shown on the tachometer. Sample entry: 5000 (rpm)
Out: 6000 (rpm)
